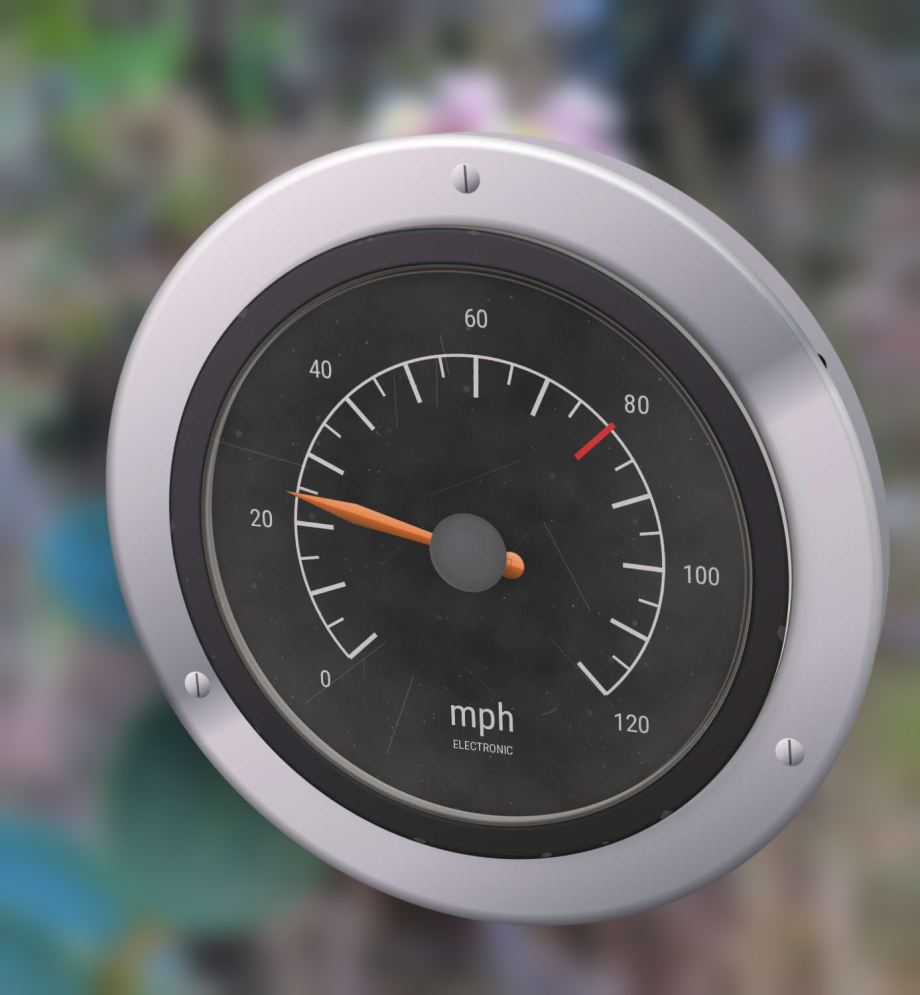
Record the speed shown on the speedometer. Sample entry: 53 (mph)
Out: 25 (mph)
